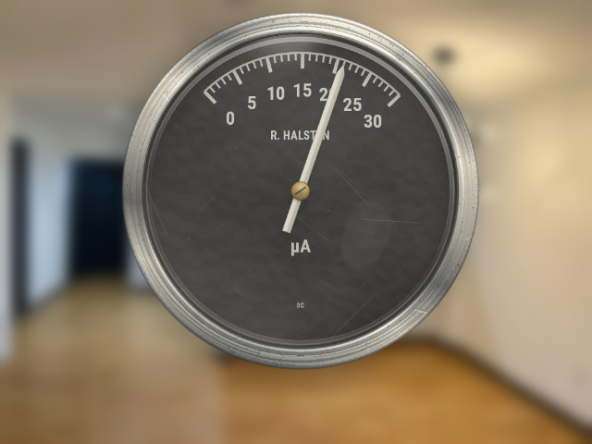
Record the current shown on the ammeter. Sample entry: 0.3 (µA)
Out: 21 (µA)
